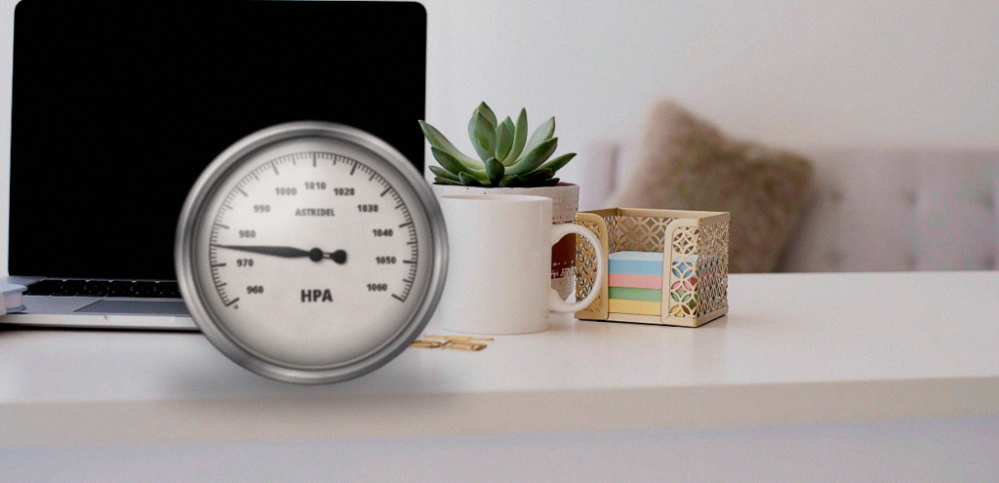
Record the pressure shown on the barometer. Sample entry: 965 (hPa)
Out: 975 (hPa)
